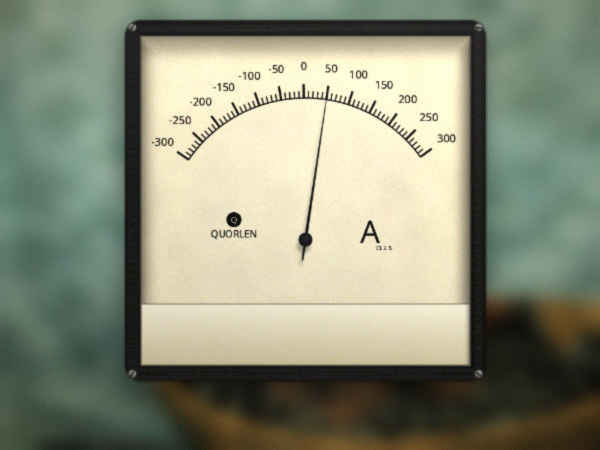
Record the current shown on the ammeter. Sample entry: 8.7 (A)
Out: 50 (A)
